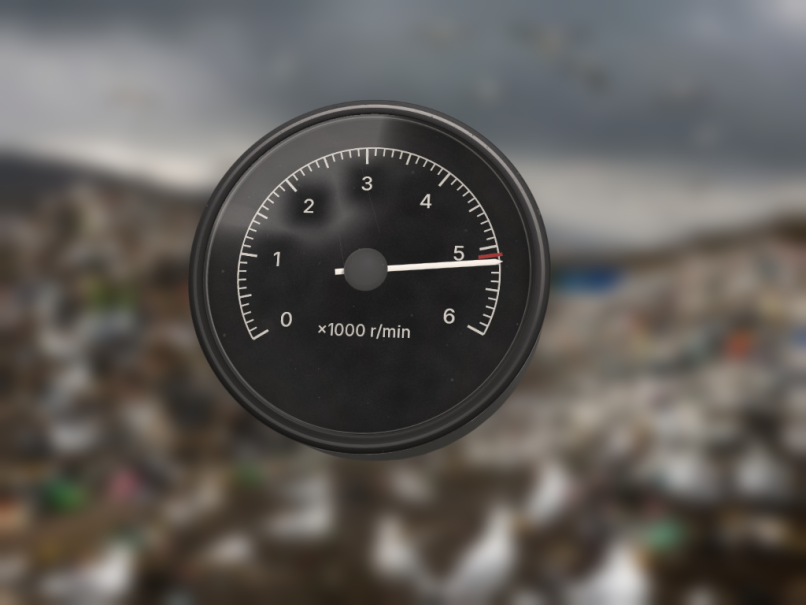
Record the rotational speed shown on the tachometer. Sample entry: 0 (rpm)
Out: 5200 (rpm)
